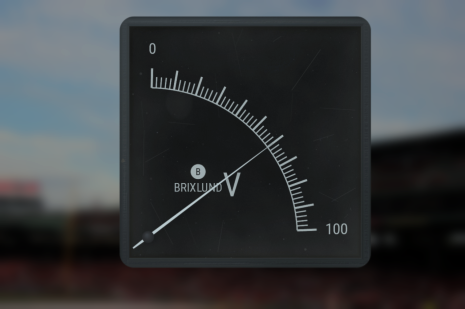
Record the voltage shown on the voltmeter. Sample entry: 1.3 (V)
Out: 60 (V)
